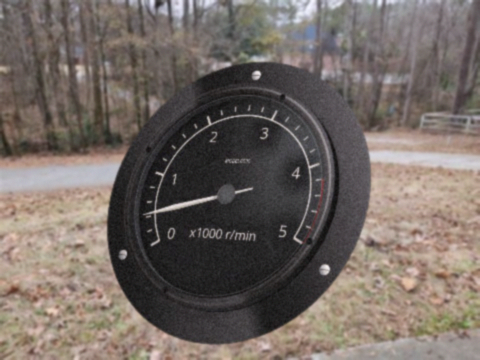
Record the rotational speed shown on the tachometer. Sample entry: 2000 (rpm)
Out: 400 (rpm)
